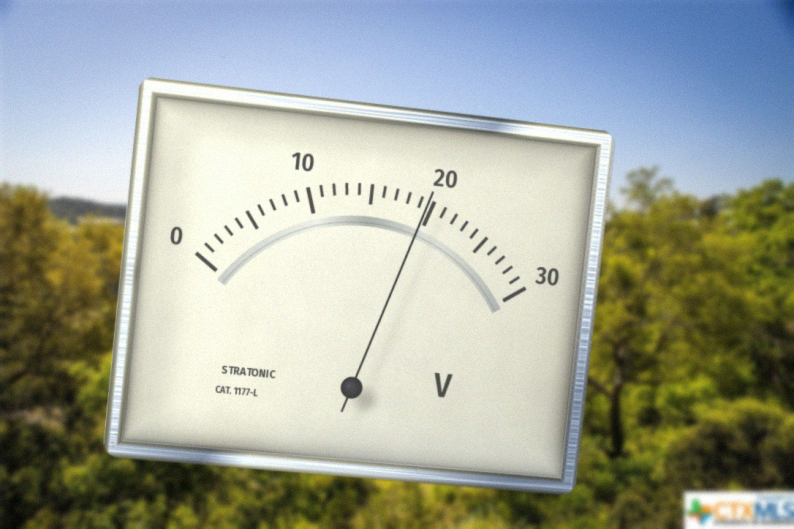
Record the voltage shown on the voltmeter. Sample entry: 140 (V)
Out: 19.5 (V)
